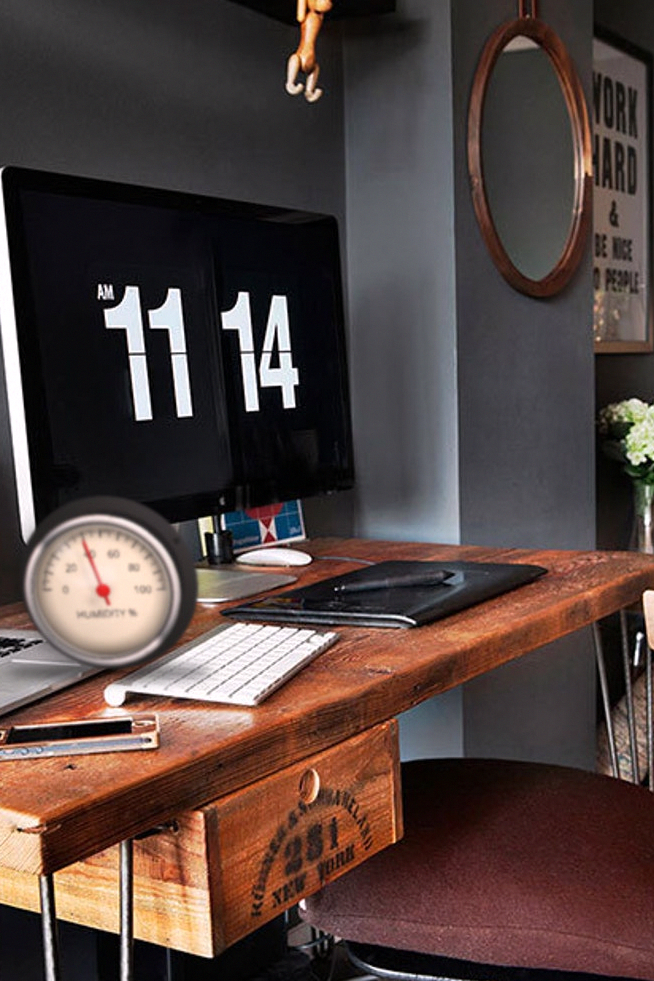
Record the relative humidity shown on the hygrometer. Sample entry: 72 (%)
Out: 40 (%)
